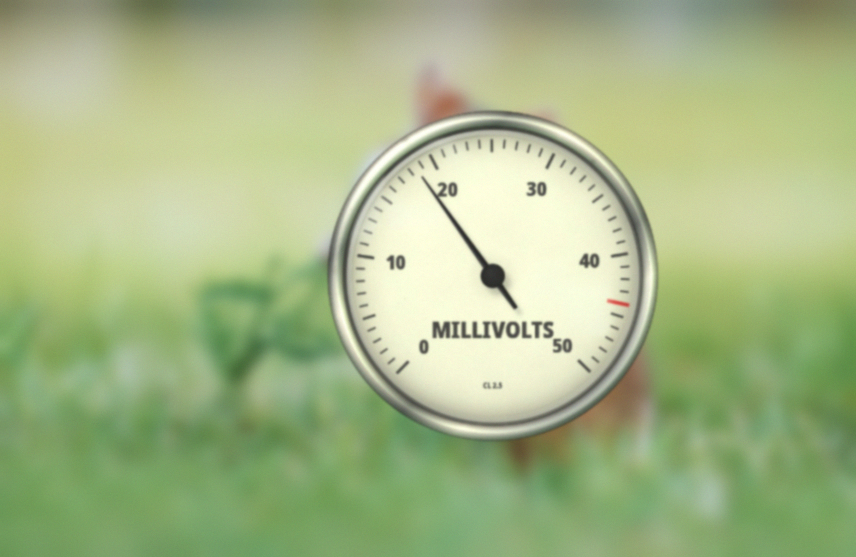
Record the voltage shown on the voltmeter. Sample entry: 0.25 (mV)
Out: 18.5 (mV)
